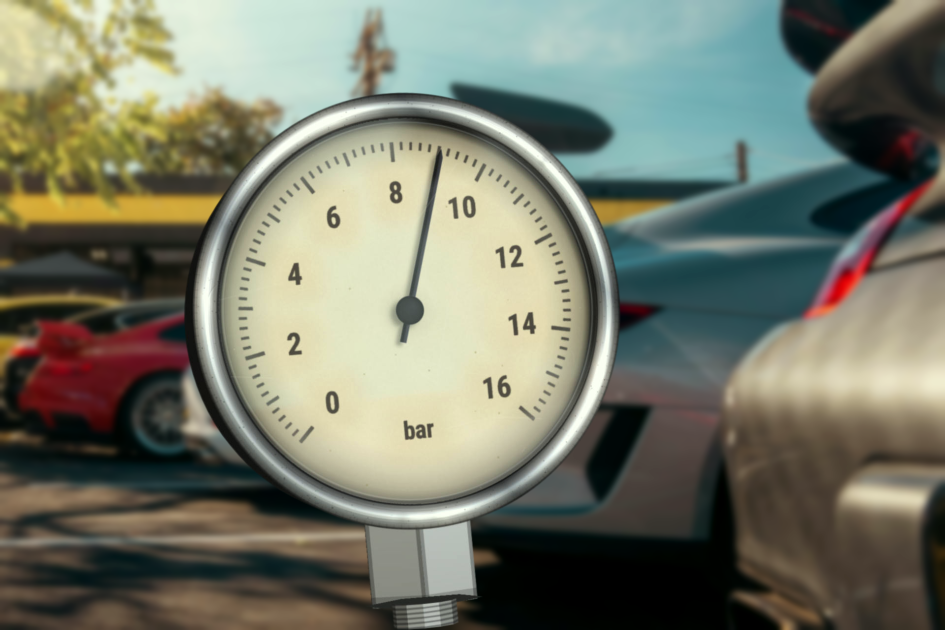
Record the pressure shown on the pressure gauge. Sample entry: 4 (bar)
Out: 9 (bar)
